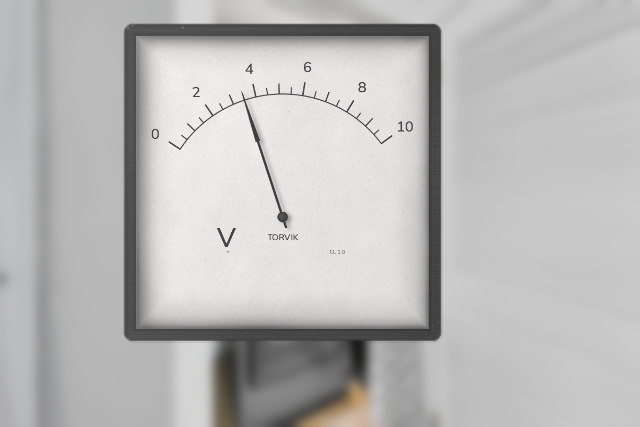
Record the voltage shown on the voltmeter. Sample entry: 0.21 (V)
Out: 3.5 (V)
